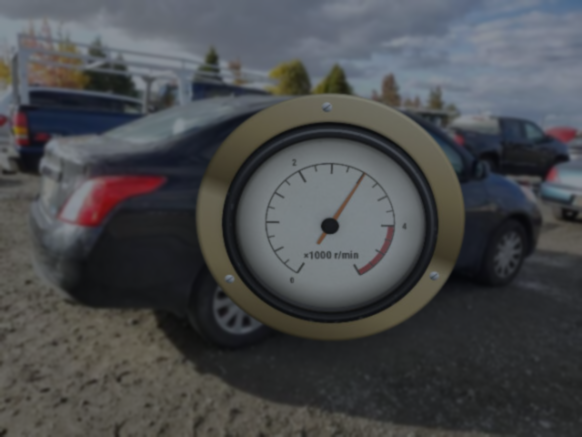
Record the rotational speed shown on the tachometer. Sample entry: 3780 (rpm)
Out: 3000 (rpm)
